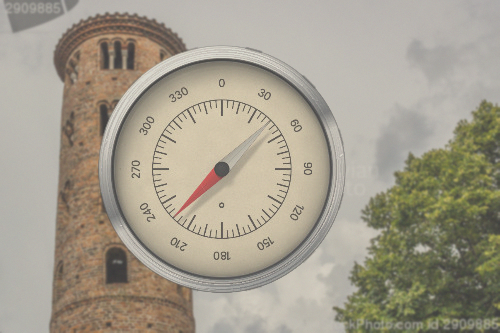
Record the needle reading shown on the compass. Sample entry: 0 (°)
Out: 225 (°)
